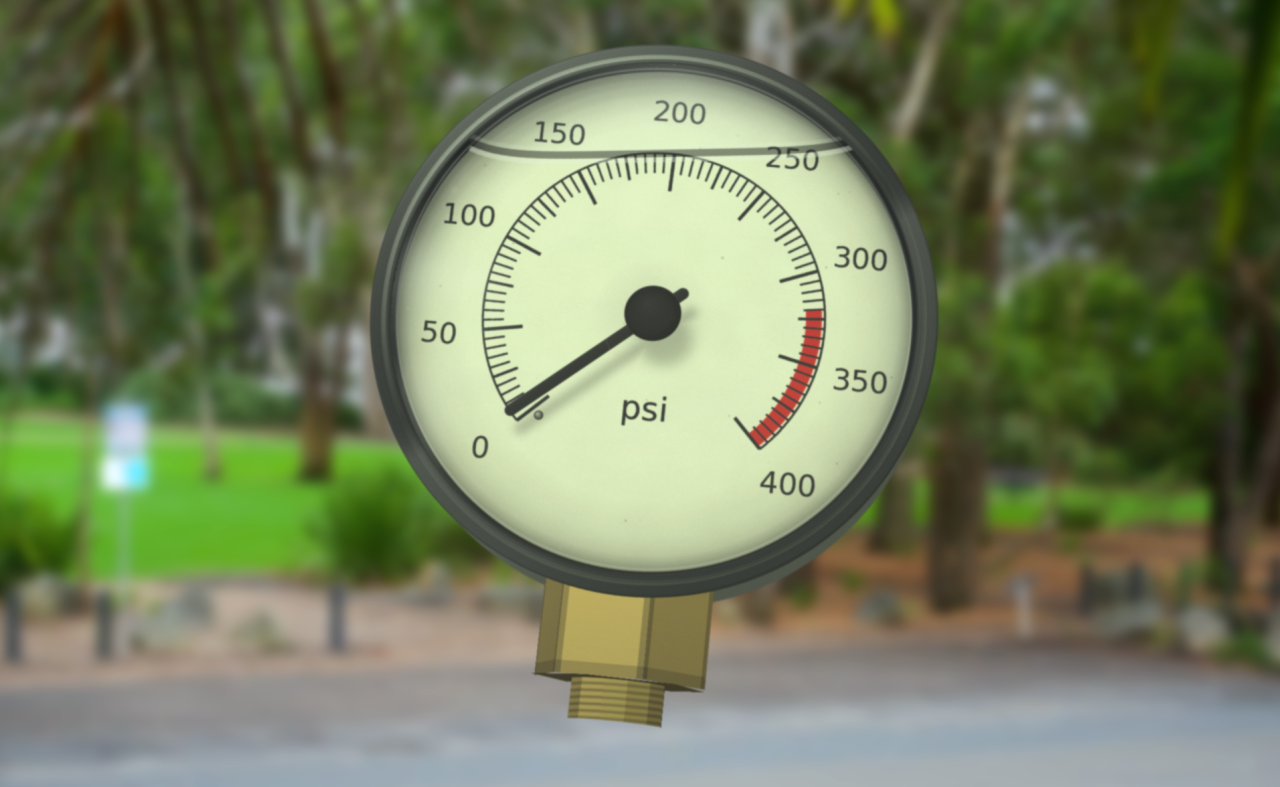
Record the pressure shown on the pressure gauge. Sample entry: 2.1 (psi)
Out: 5 (psi)
